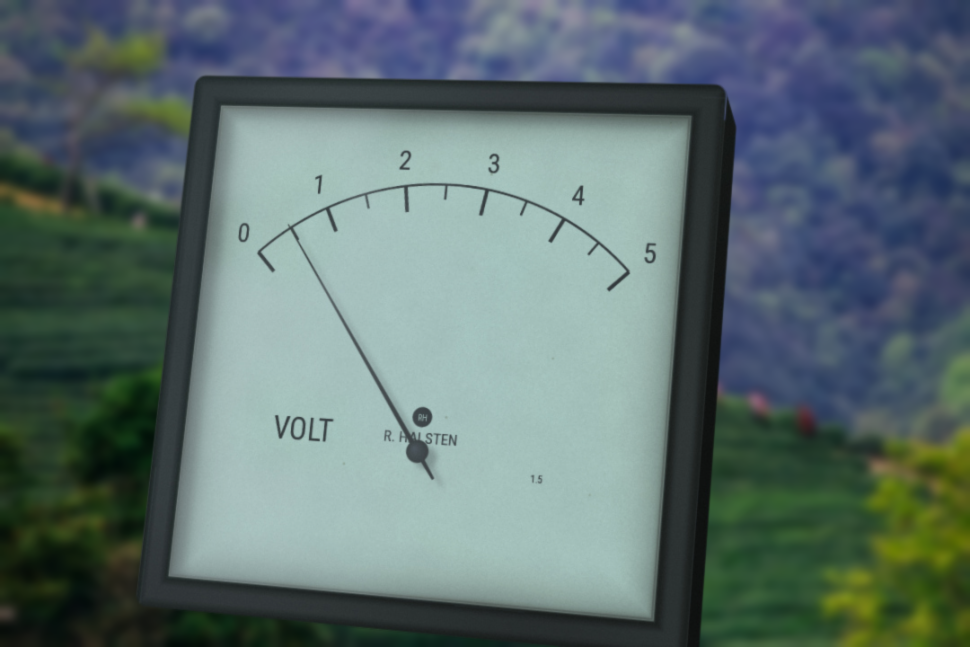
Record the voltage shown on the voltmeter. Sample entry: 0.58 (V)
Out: 0.5 (V)
